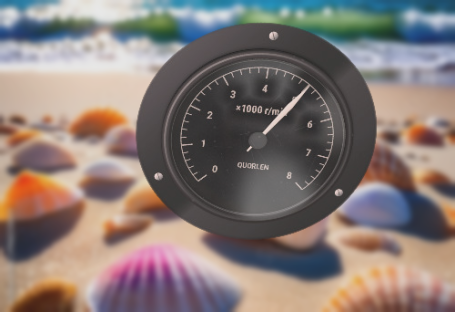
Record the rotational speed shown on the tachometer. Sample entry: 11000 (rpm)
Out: 5000 (rpm)
